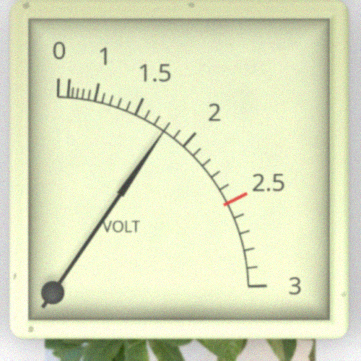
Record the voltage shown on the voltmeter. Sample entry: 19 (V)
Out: 1.8 (V)
